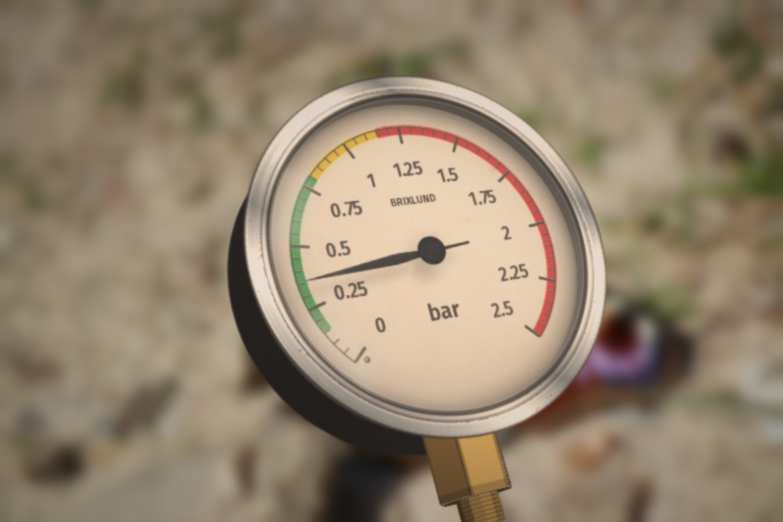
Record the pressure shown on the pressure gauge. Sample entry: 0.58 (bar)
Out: 0.35 (bar)
